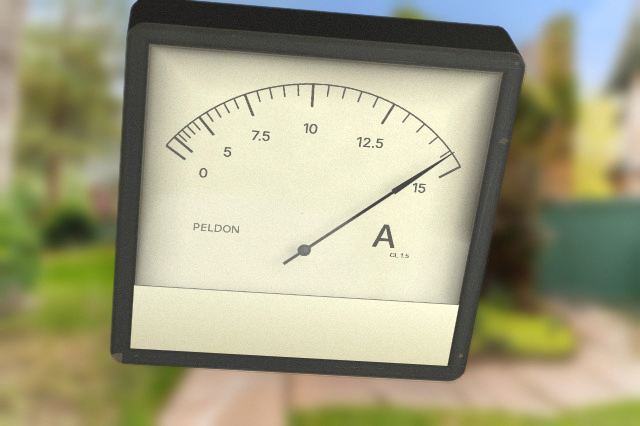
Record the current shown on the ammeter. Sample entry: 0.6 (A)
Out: 14.5 (A)
